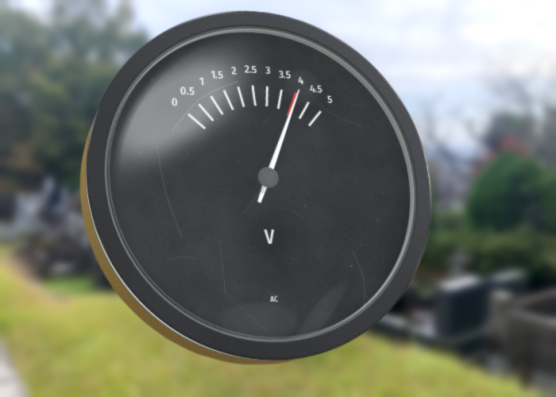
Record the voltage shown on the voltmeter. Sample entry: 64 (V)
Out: 4 (V)
